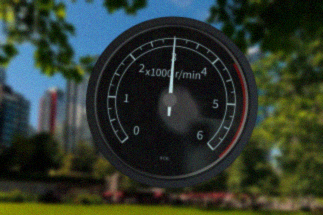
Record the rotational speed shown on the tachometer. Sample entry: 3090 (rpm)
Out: 3000 (rpm)
